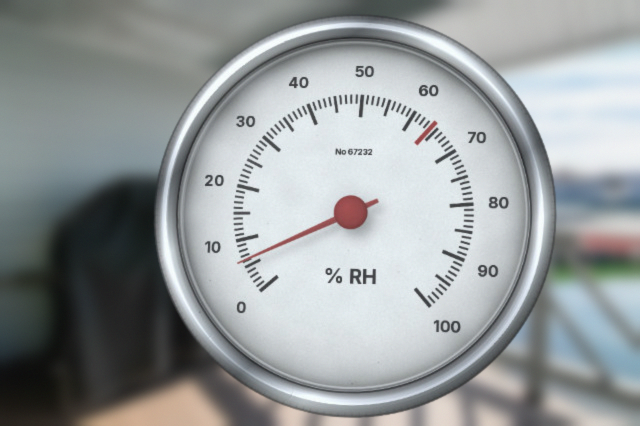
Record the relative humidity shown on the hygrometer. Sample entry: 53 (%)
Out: 6 (%)
